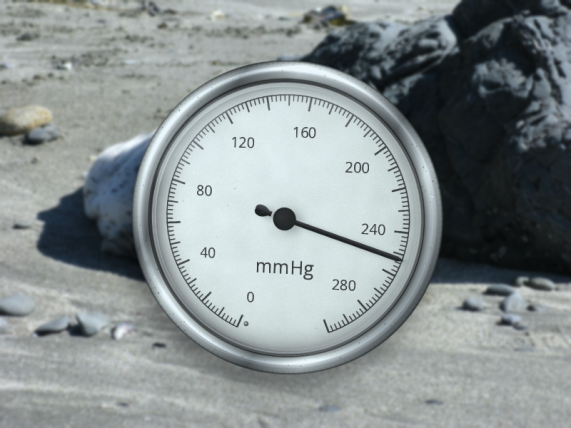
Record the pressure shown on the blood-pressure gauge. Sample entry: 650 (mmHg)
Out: 252 (mmHg)
